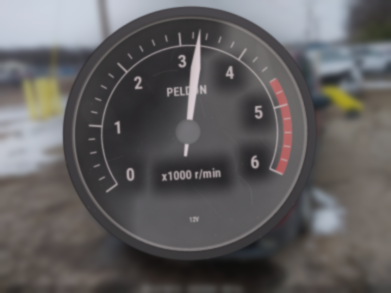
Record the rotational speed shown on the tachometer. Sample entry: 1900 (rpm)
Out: 3300 (rpm)
